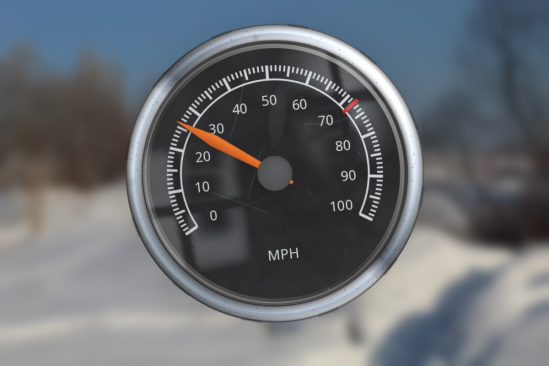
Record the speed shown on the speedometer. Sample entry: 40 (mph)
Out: 26 (mph)
